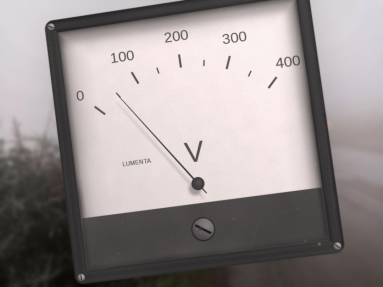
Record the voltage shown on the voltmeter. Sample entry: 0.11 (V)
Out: 50 (V)
